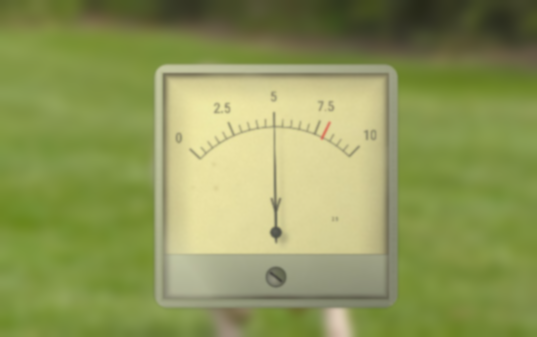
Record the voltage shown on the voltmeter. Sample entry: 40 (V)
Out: 5 (V)
